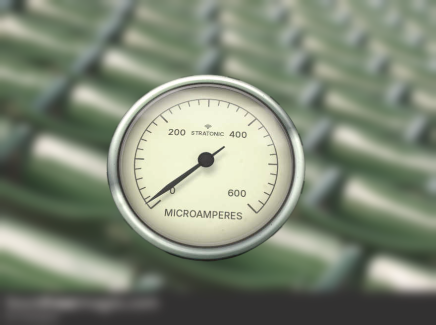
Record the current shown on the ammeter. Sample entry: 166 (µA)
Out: 10 (µA)
